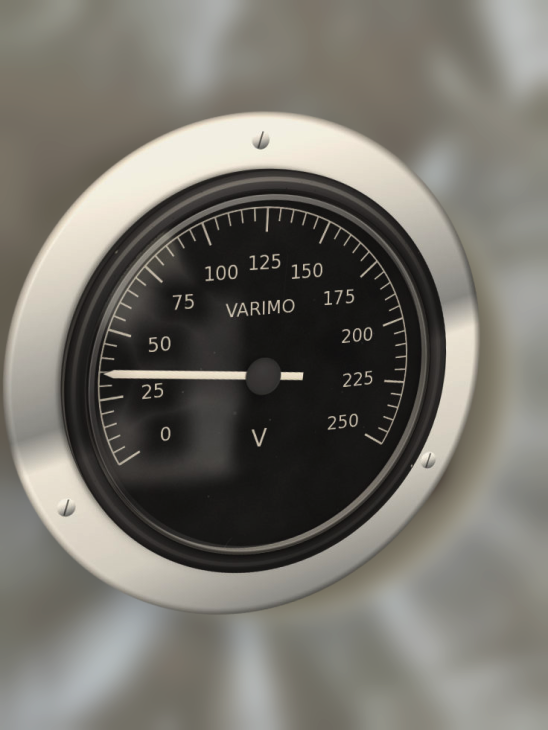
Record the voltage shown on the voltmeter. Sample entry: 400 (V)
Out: 35 (V)
